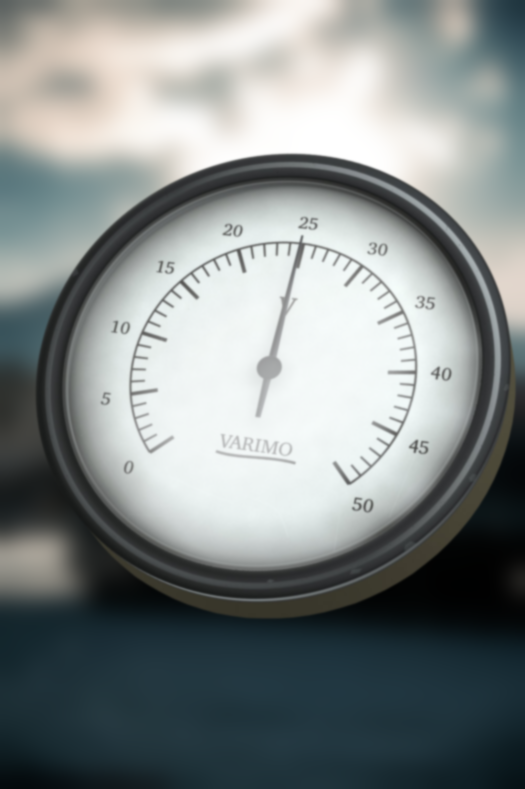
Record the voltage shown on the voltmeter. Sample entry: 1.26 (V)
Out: 25 (V)
